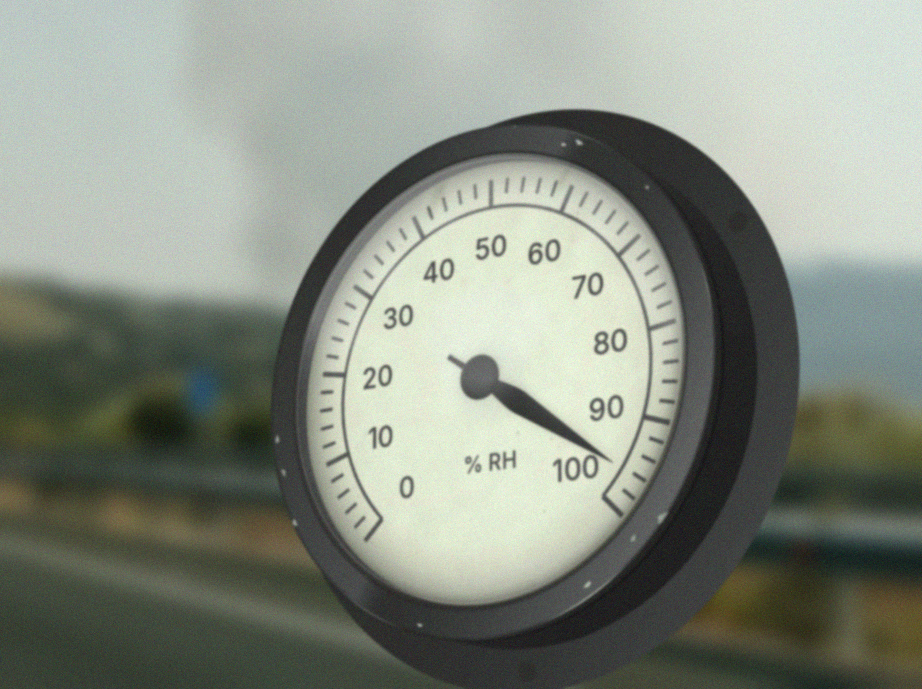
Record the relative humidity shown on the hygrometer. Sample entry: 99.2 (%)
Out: 96 (%)
